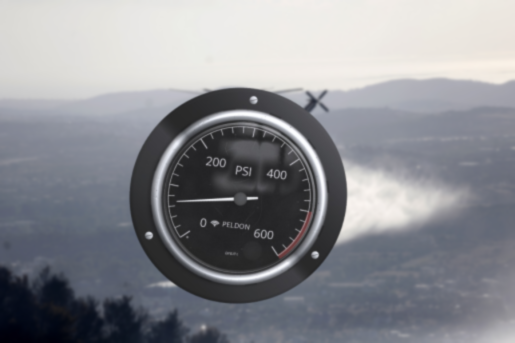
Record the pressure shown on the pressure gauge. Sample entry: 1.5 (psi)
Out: 70 (psi)
